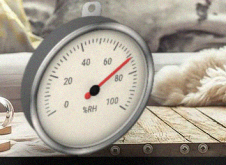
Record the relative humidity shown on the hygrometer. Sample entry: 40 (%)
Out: 70 (%)
